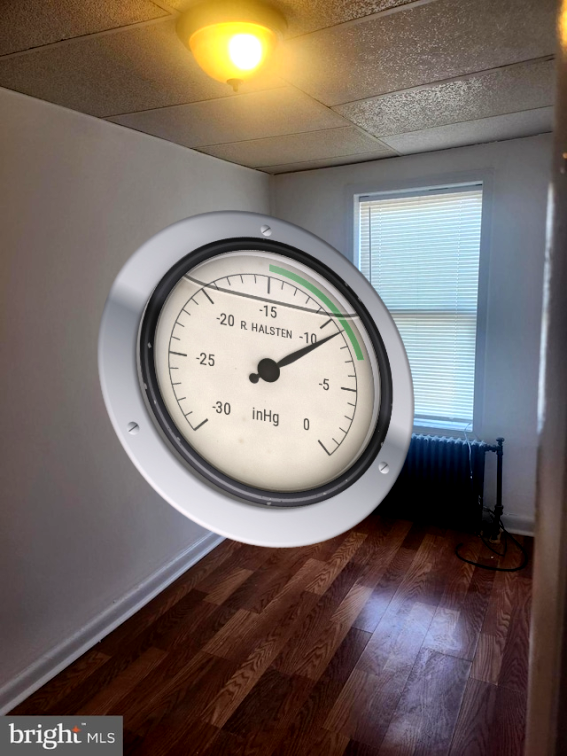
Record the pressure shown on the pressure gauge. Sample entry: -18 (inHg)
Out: -9 (inHg)
